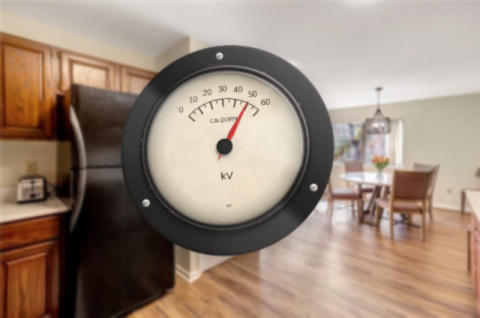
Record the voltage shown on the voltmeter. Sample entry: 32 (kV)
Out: 50 (kV)
